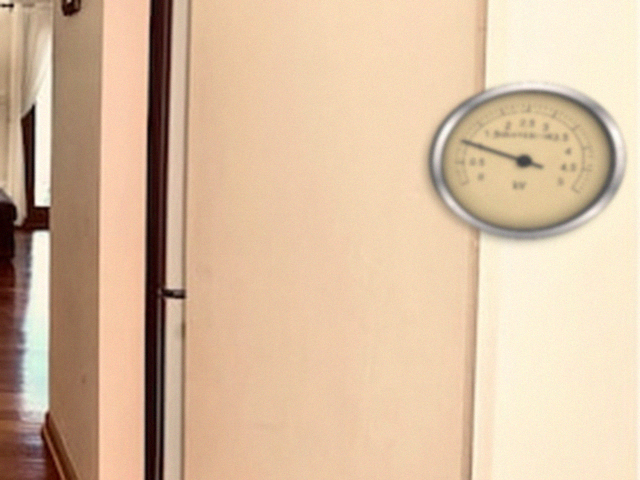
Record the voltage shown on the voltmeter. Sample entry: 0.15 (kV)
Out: 1 (kV)
